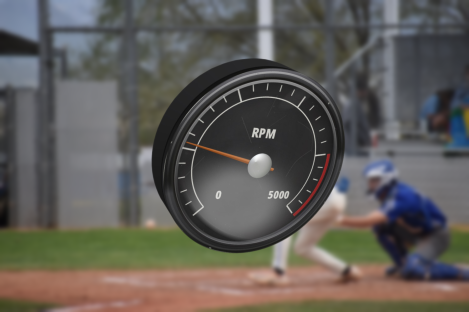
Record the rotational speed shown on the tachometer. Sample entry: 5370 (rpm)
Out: 1100 (rpm)
